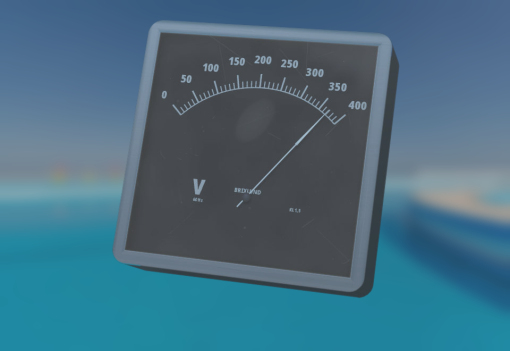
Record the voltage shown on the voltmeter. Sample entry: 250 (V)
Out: 370 (V)
